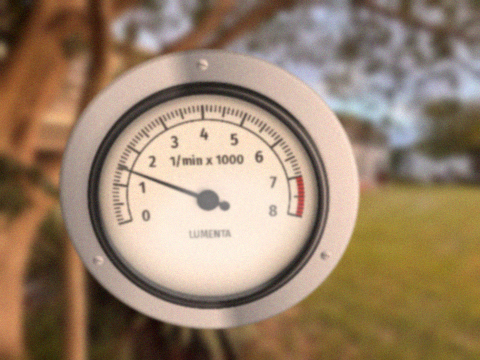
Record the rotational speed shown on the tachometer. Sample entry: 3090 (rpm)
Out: 1500 (rpm)
